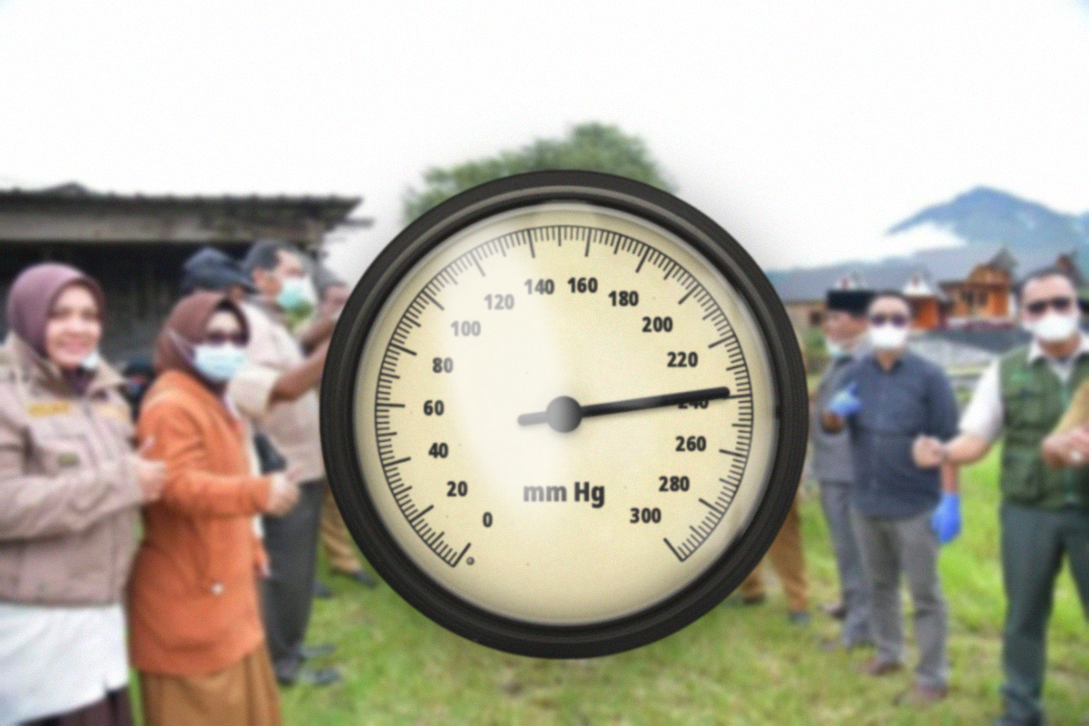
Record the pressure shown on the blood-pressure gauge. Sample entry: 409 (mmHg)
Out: 238 (mmHg)
